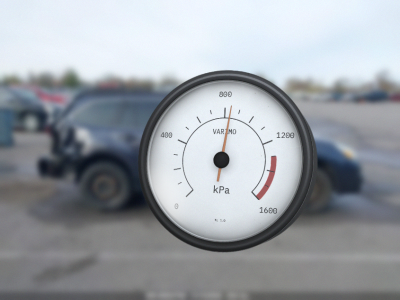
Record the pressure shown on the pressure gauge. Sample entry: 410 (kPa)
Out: 850 (kPa)
